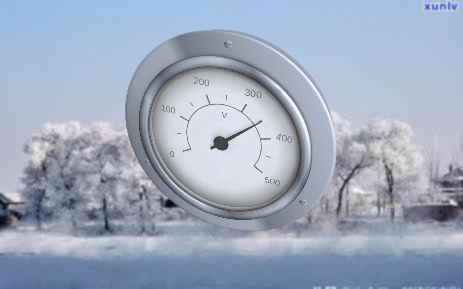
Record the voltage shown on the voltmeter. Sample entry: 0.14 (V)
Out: 350 (V)
